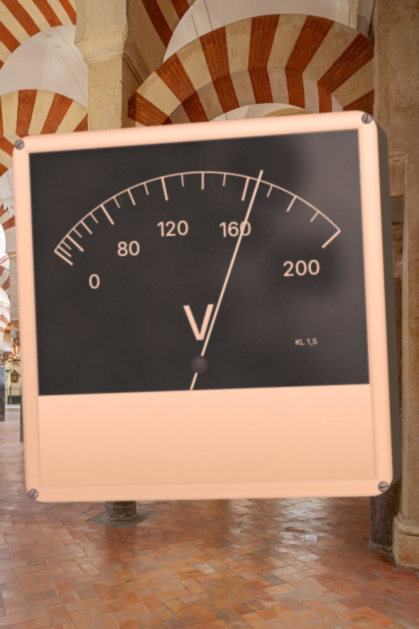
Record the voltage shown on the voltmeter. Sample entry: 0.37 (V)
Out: 165 (V)
